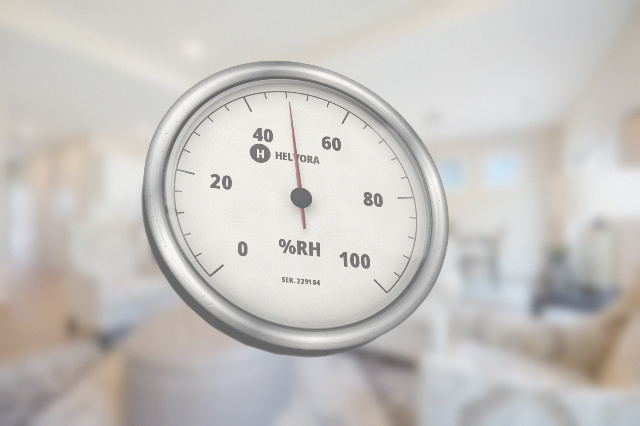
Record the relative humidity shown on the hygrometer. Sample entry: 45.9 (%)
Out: 48 (%)
